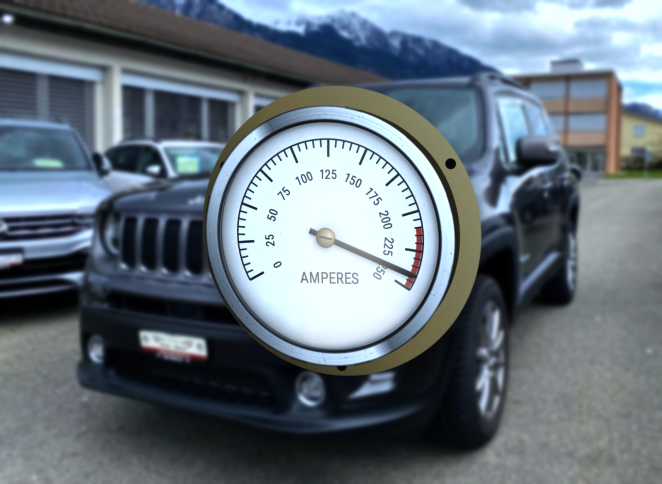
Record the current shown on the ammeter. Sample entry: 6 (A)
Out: 240 (A)
